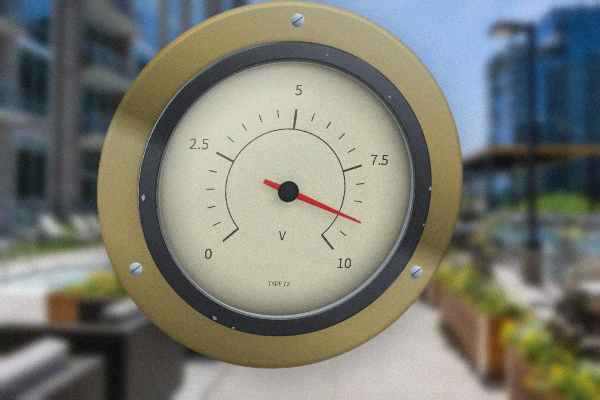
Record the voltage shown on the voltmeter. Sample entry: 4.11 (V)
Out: 9 (V)
